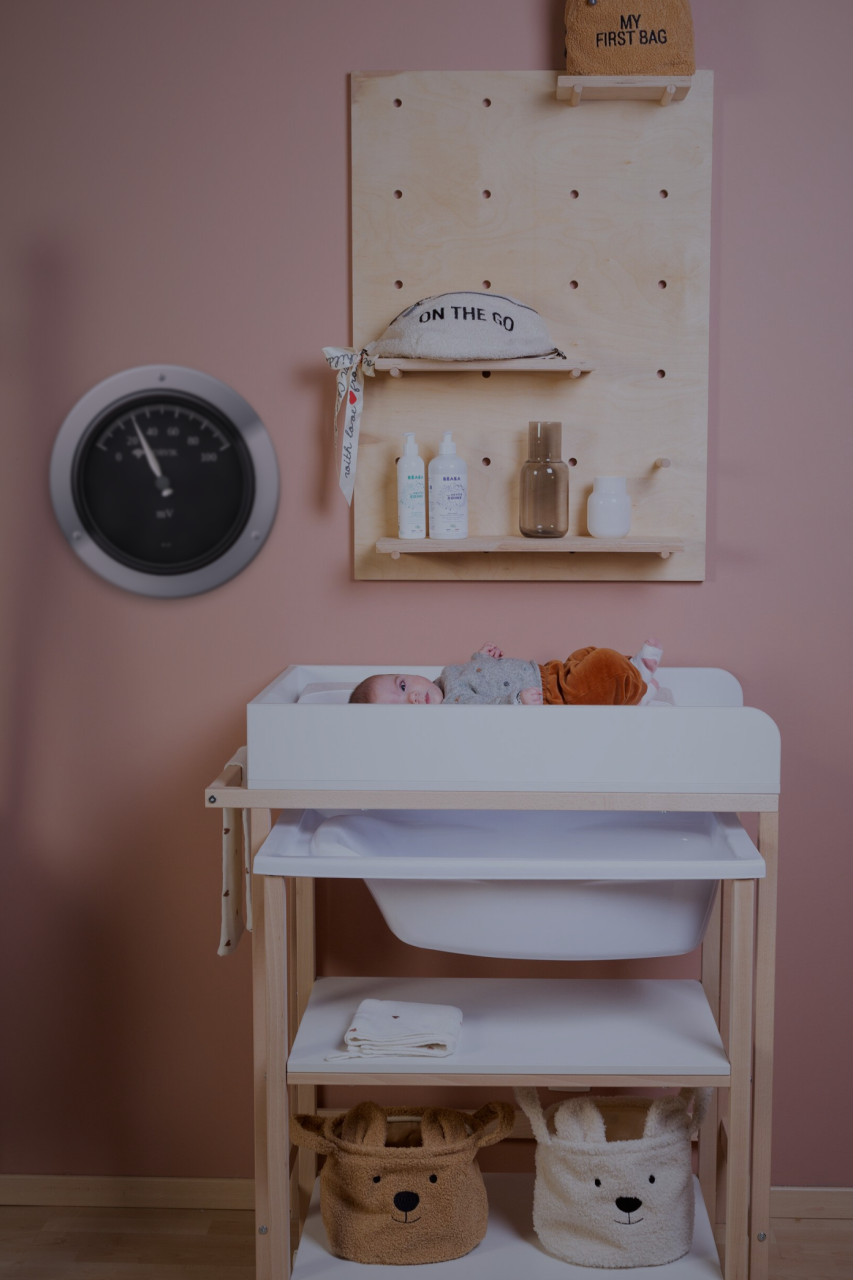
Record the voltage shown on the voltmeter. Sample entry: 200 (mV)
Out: 30 (mV)
